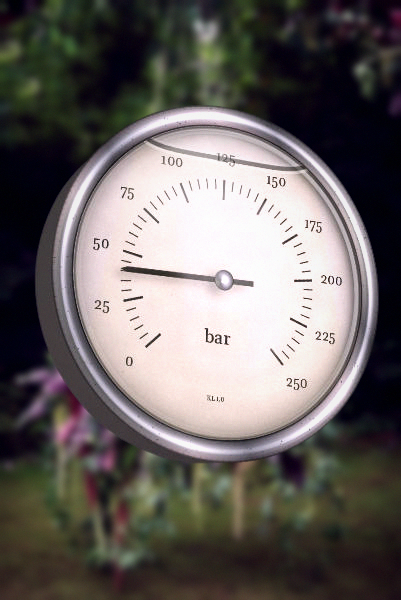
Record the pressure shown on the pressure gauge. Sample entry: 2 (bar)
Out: 40 (bar)
